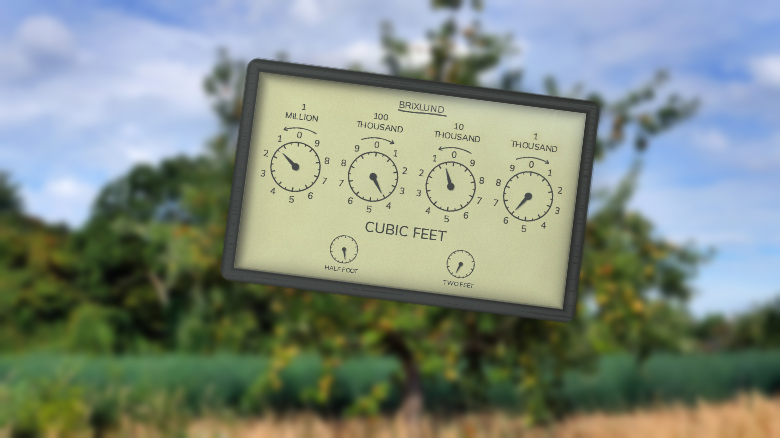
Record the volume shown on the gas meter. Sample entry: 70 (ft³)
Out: 140600 (ft³)
